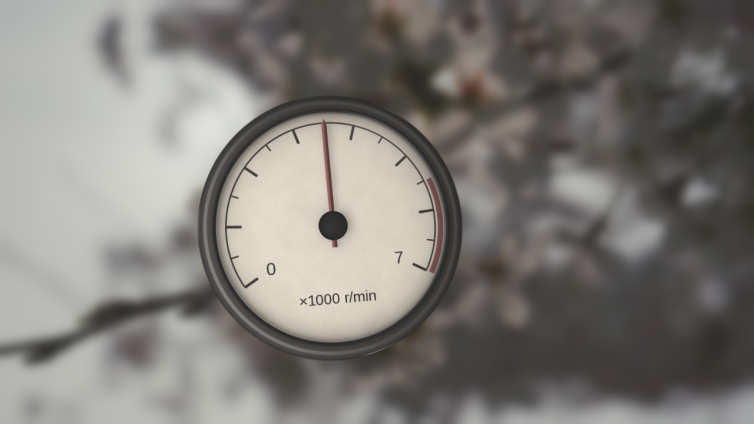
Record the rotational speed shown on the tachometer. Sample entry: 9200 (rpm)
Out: 3500 (rpm)
